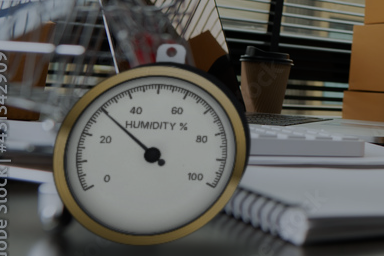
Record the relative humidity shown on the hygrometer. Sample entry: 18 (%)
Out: 30 (%)
